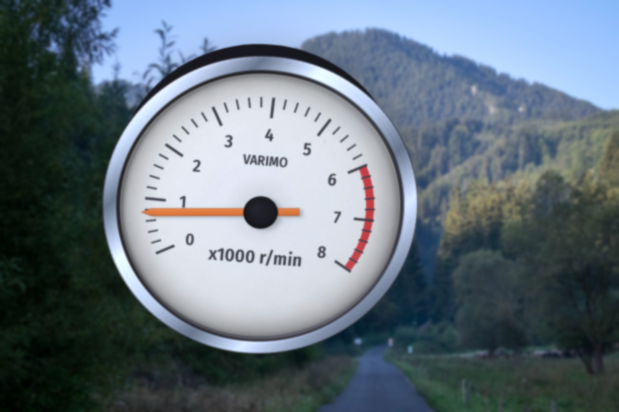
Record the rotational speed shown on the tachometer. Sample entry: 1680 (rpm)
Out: 800 (rpm)
